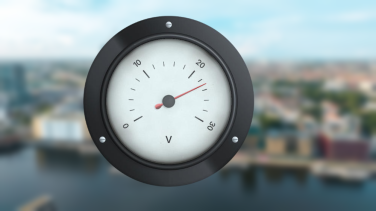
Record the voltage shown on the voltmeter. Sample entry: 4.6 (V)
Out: 23 (V)
